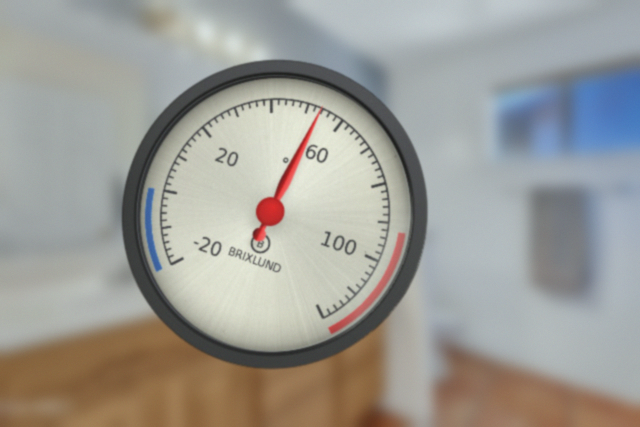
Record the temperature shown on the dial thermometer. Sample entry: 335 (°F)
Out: 54 (°F)
